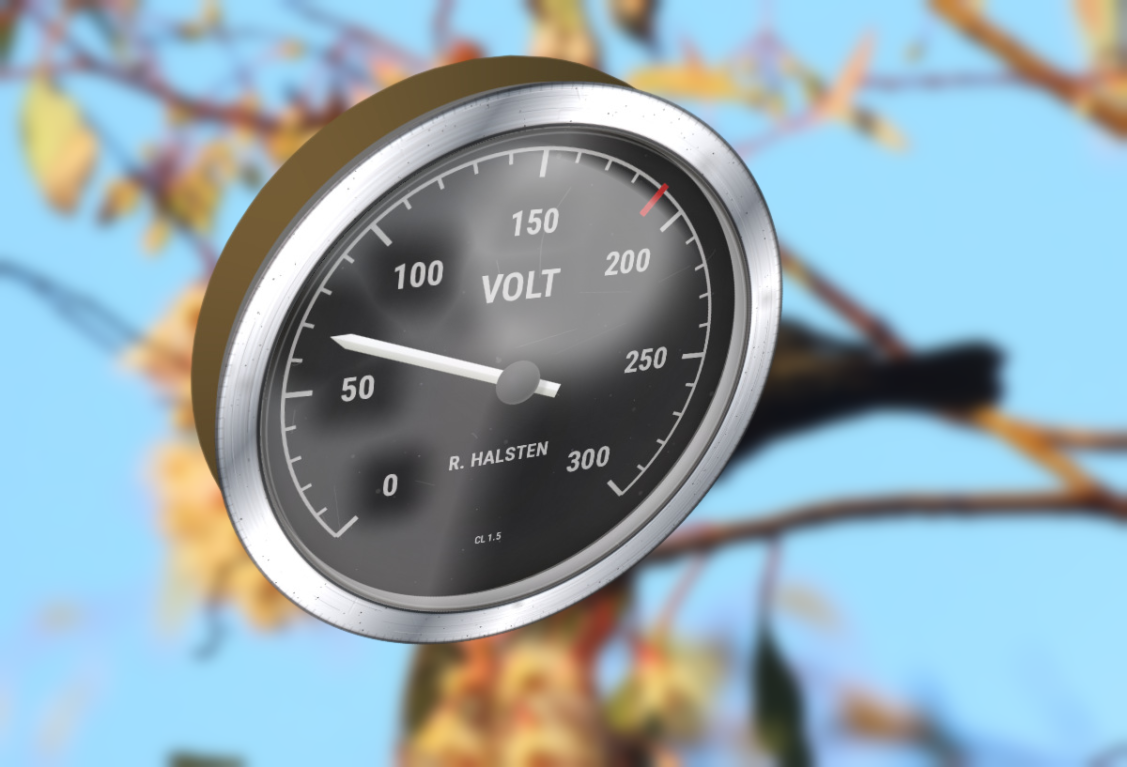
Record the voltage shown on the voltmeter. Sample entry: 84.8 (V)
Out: 70 (V)
